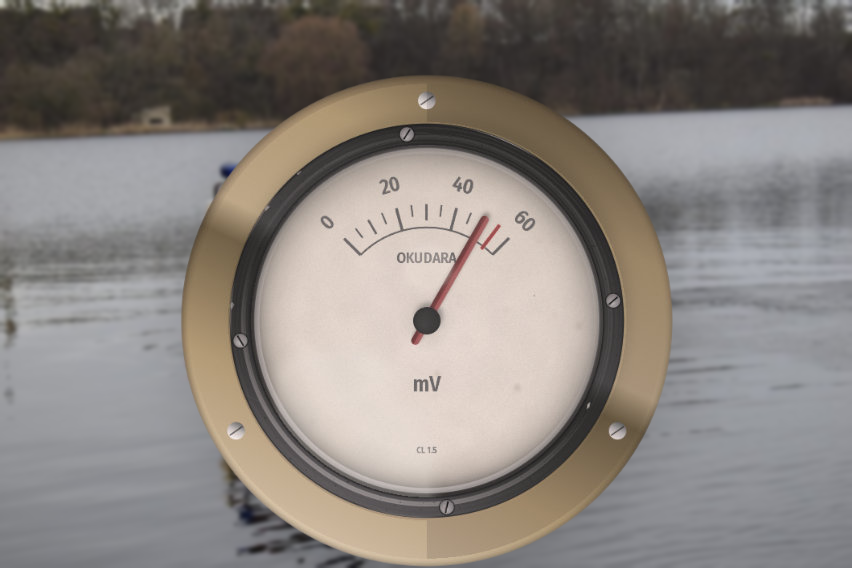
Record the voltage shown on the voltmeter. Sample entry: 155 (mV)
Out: 50 (mV)
